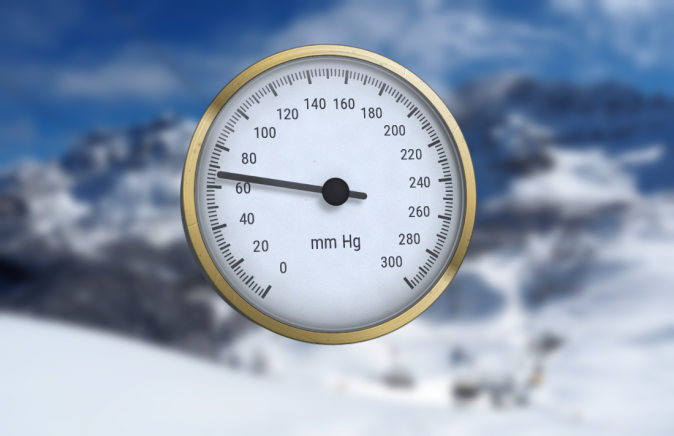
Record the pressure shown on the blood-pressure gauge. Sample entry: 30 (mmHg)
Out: 66 (mmHg)
